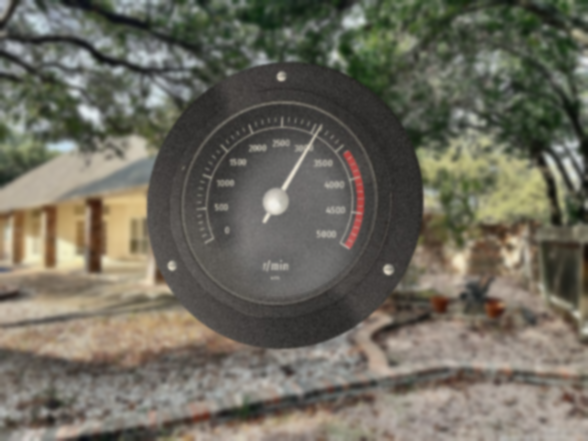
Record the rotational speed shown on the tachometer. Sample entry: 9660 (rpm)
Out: 3100 (rpm)
